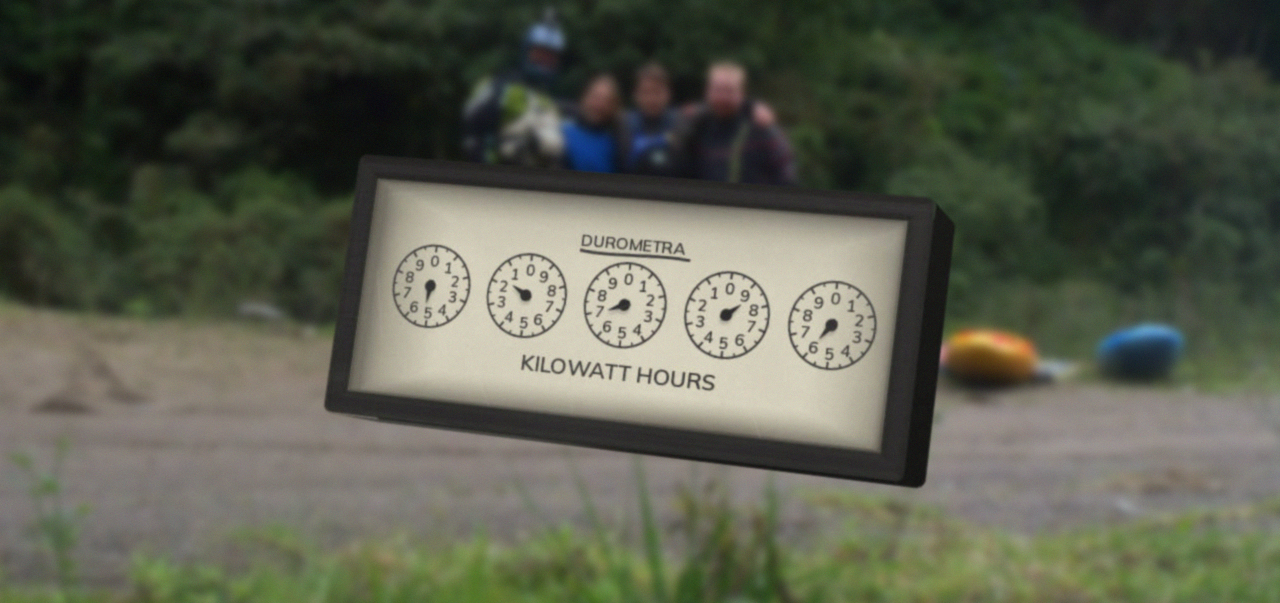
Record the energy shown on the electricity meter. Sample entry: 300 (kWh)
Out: 51686 (kWh)
